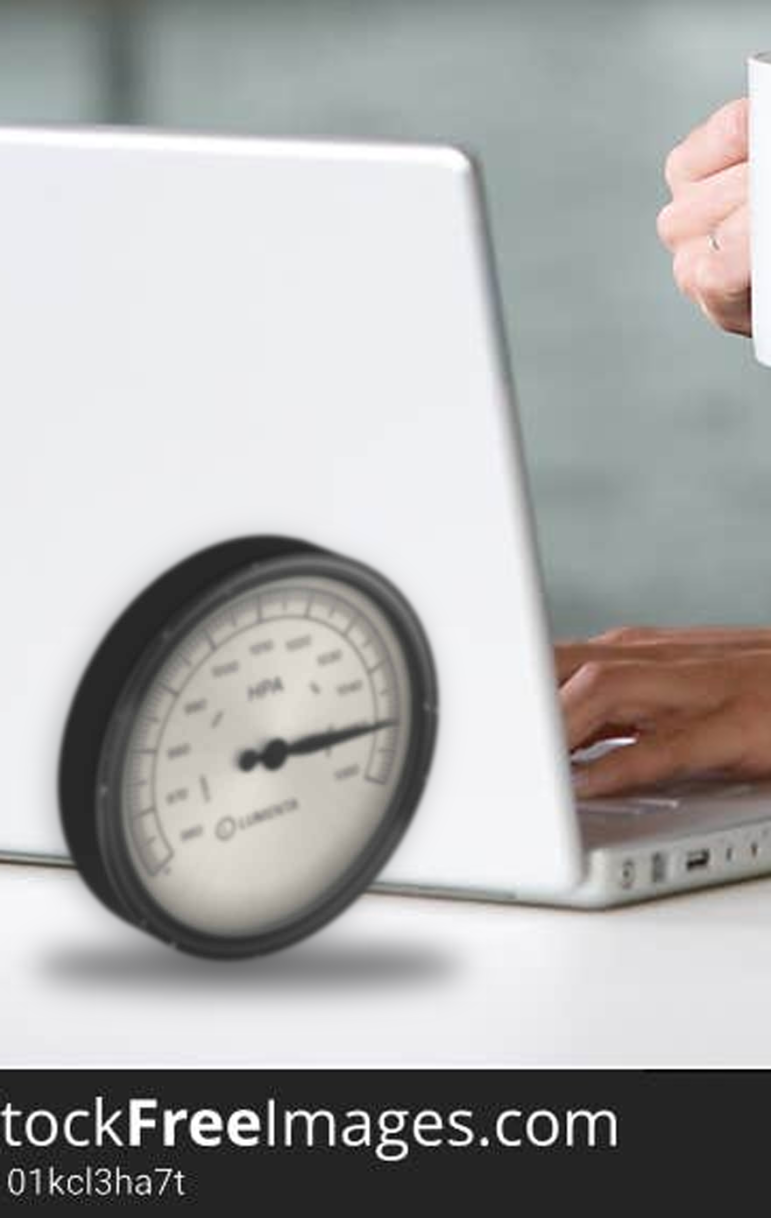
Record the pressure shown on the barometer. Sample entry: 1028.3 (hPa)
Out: 1050 (hPa)
